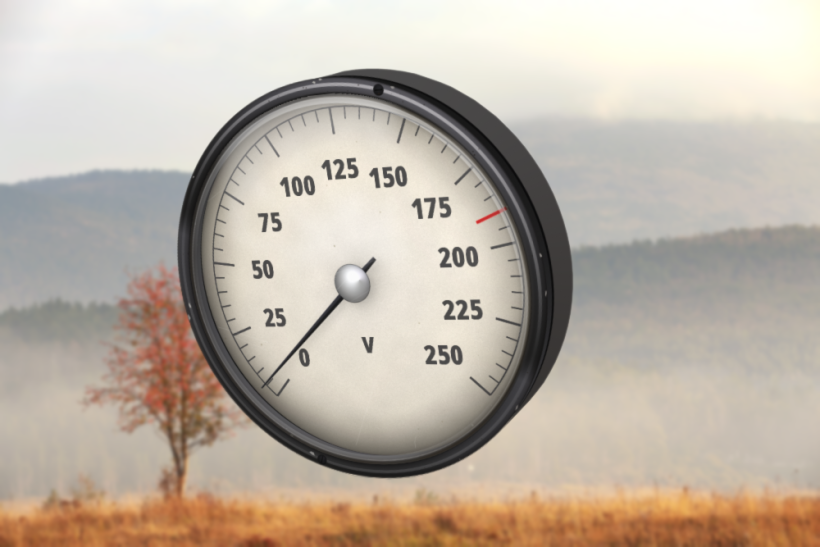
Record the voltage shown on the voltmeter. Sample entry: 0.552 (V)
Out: 5 (V)
